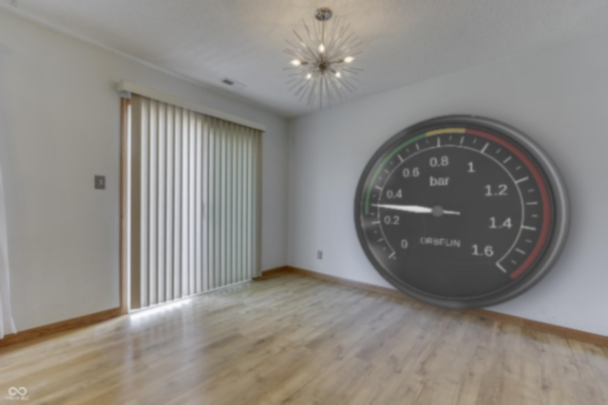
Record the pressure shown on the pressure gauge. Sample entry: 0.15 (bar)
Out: 0.3 (bar)
